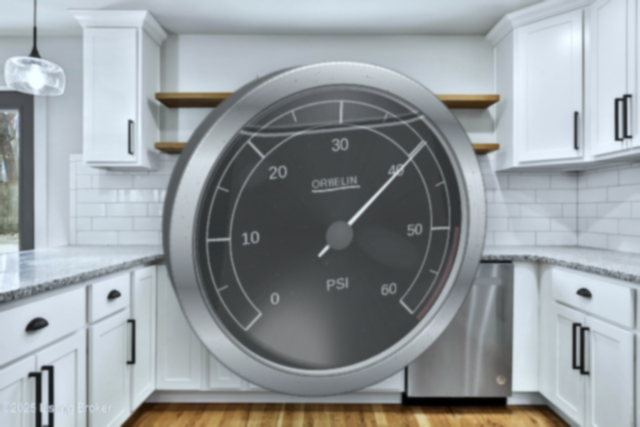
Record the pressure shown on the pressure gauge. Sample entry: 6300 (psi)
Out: 40 (psi)
